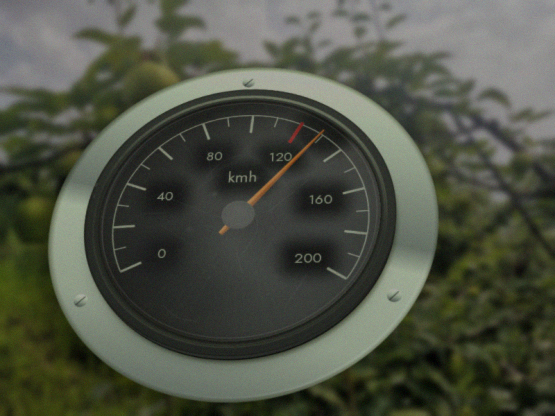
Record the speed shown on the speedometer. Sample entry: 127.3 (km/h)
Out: 130 (km/h)
